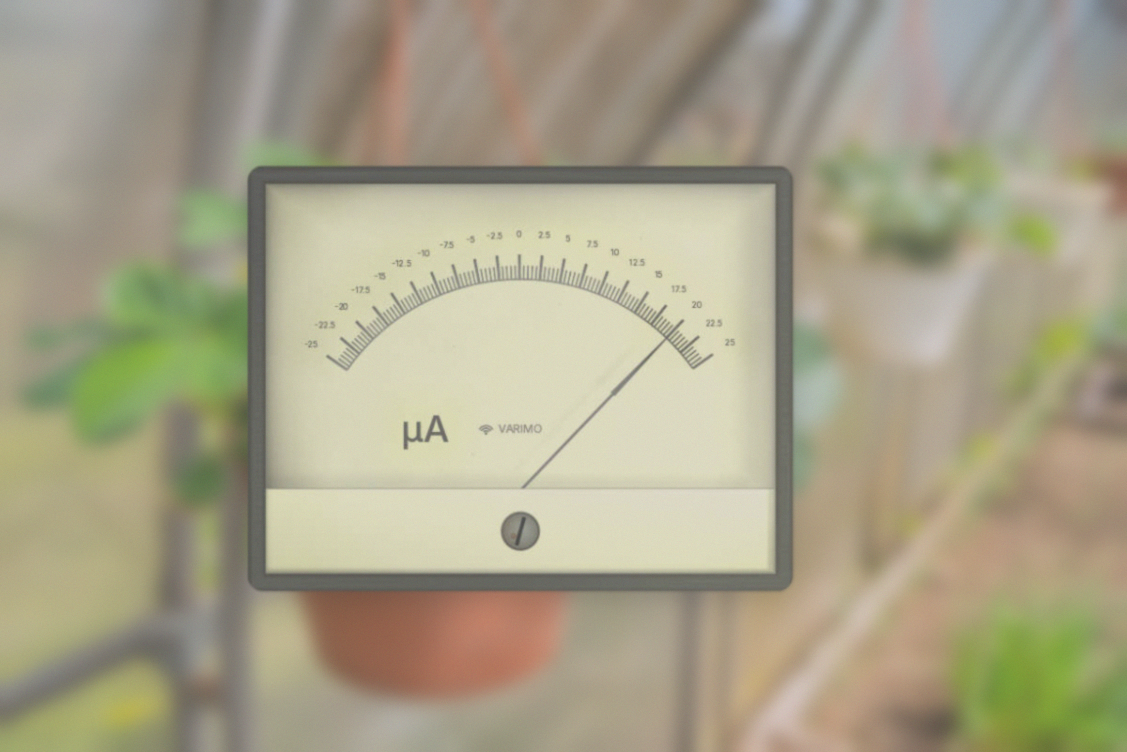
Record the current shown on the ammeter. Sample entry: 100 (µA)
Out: 20 (µA)
